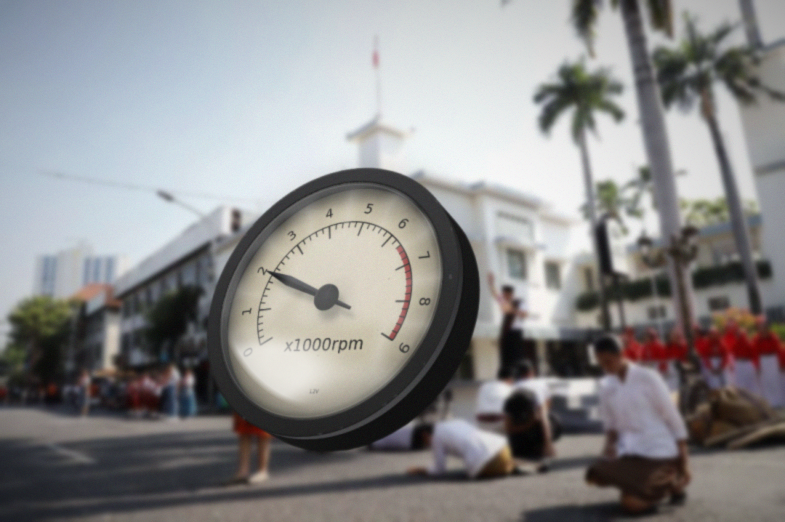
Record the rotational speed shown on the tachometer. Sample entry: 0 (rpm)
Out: 2000 (rpm)
